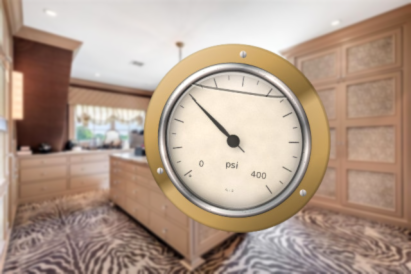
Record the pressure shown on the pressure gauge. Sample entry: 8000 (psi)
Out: 120 (psi)
